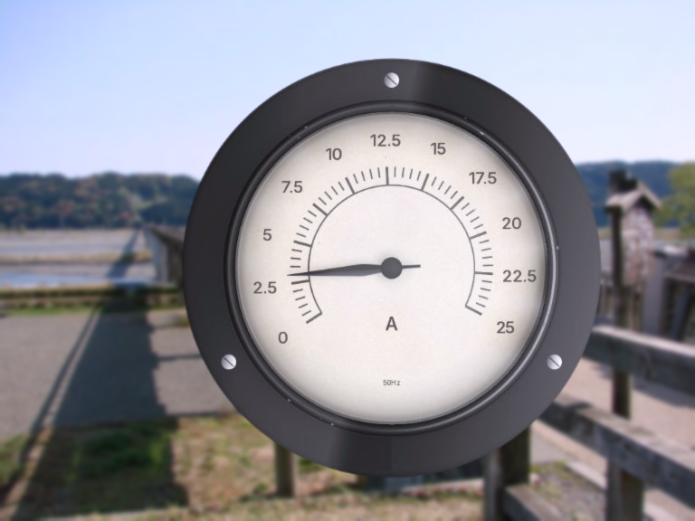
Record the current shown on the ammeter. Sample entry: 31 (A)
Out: 3 (A)
